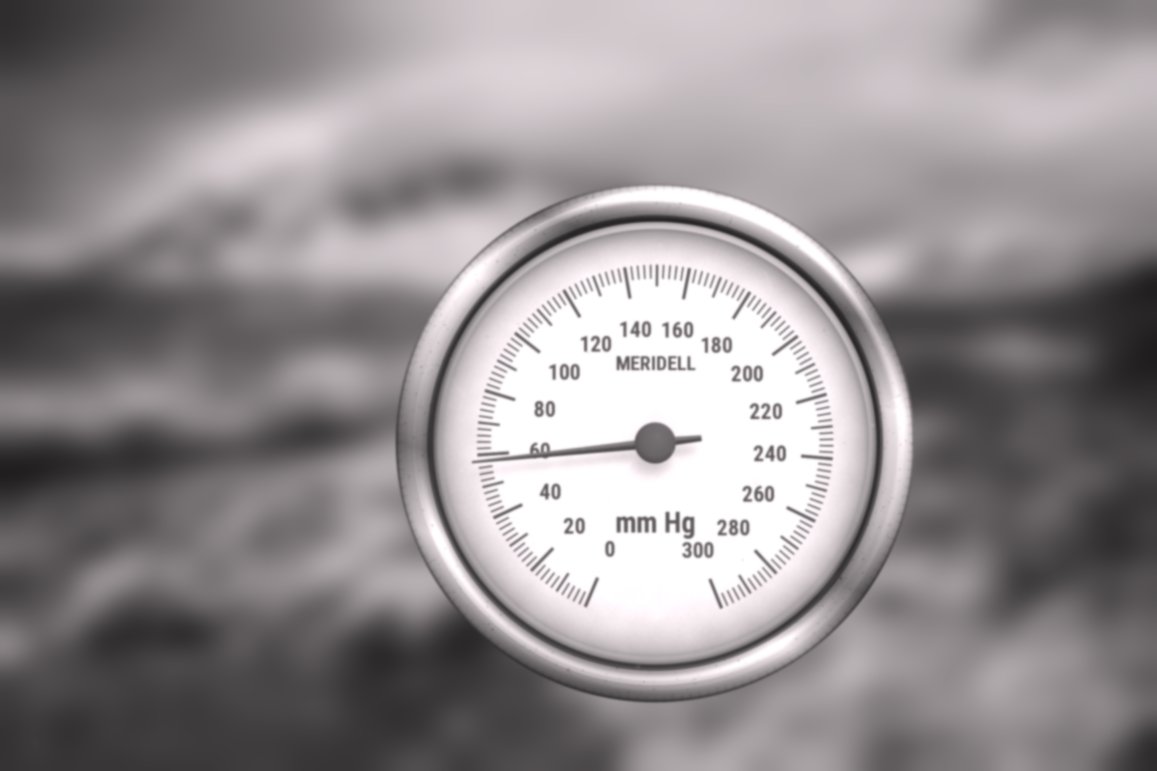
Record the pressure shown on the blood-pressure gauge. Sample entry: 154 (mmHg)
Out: 58 (mmHg)
